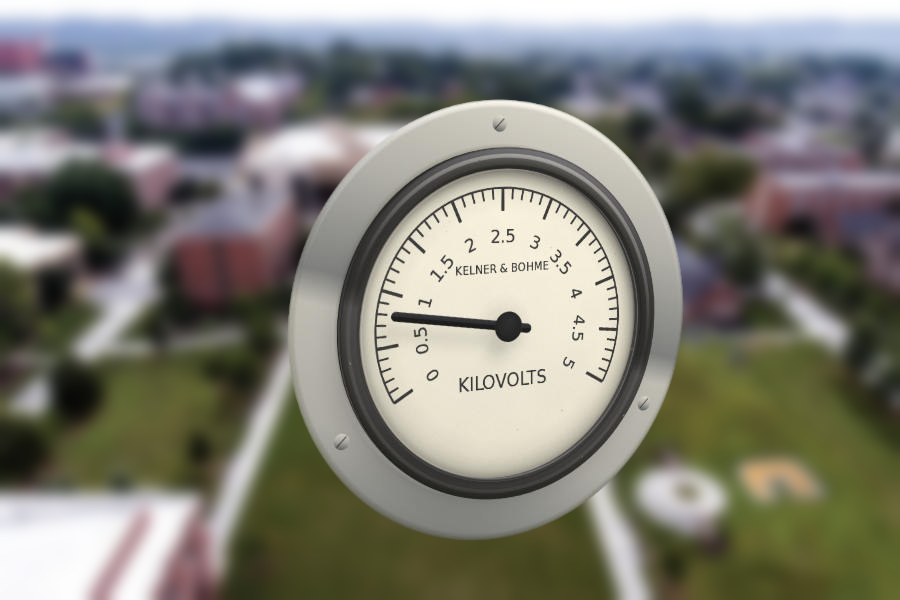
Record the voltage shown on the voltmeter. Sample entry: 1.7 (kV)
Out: 0.8 (kV)
